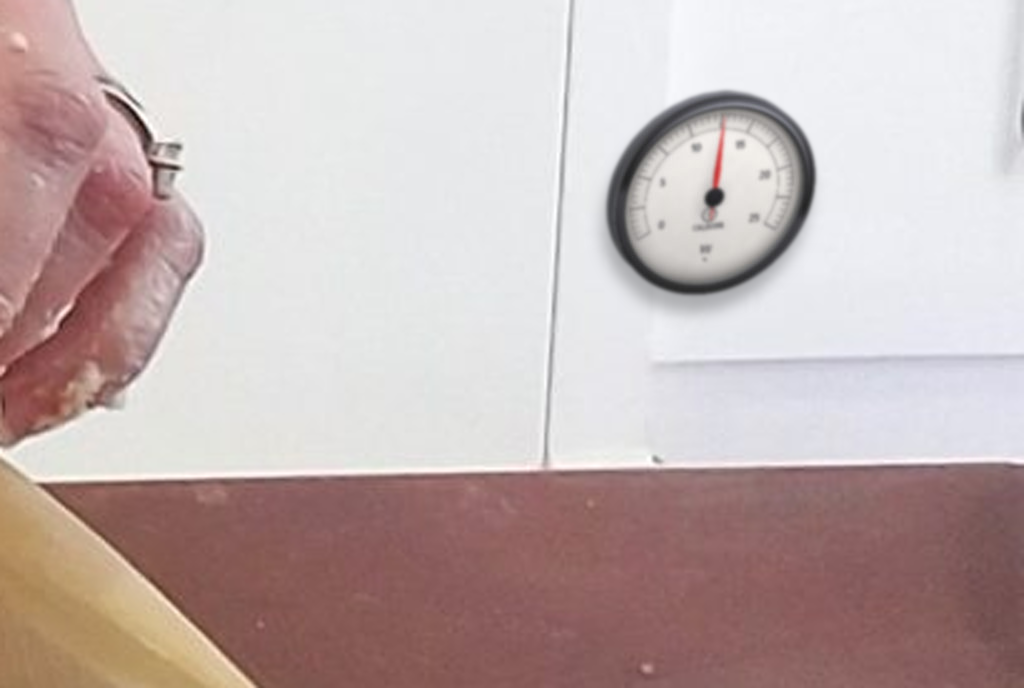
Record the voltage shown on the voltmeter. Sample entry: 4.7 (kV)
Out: 12.5 (kV)
